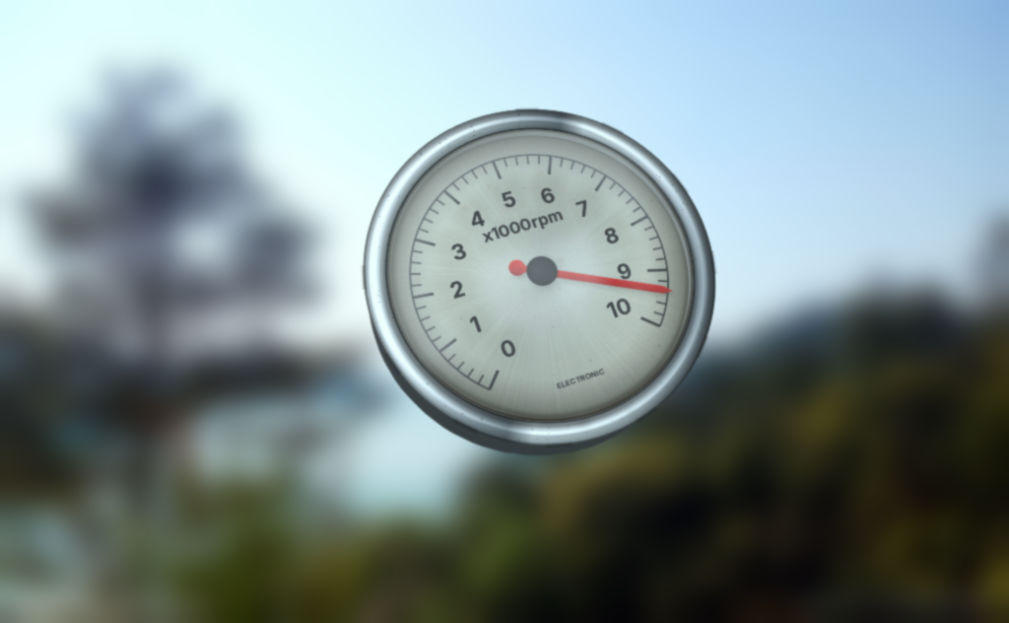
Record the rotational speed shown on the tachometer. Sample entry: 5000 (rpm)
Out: 9400 (rpm)
